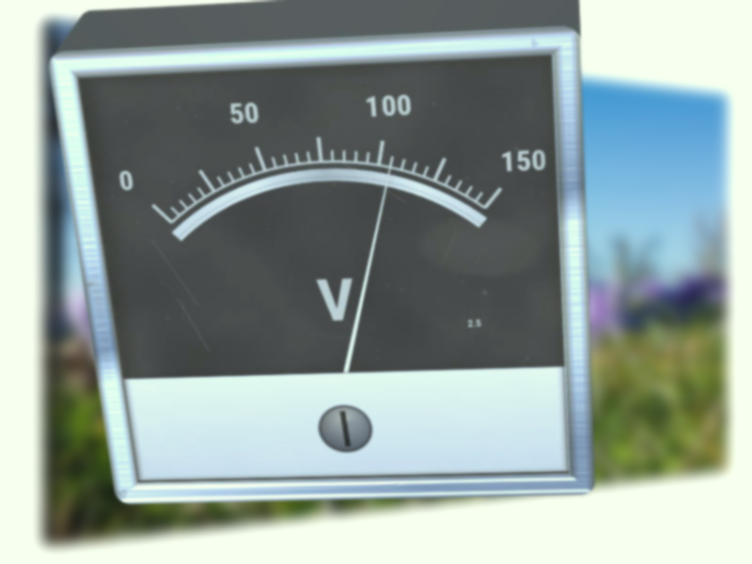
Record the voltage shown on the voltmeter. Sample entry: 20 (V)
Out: 105 (V)
